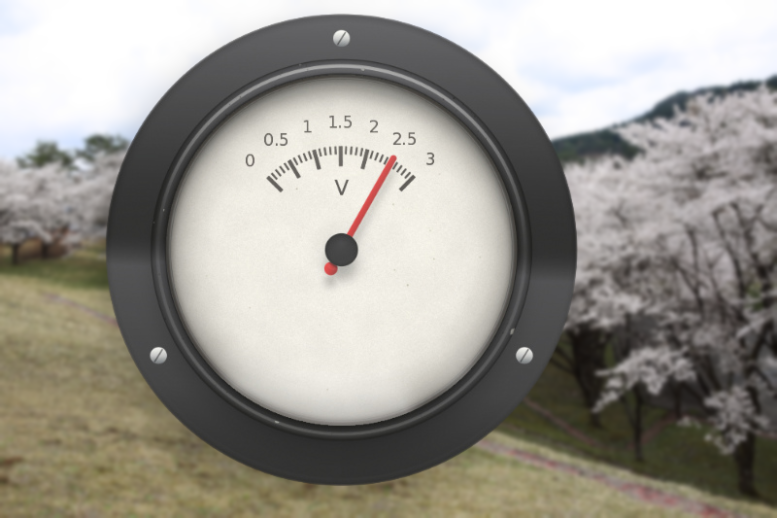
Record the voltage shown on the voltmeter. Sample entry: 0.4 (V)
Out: 2.5 (V)
